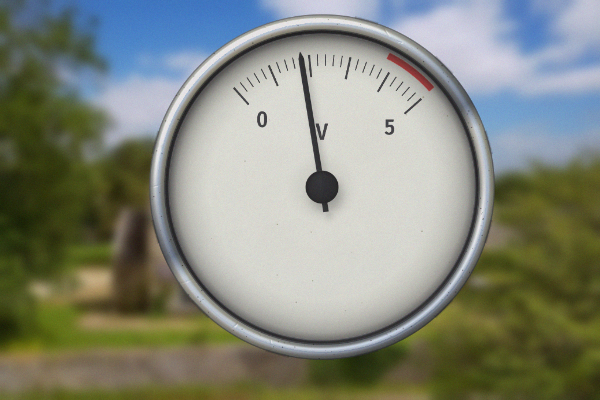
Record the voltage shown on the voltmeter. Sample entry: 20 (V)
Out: 1.8 (V)
